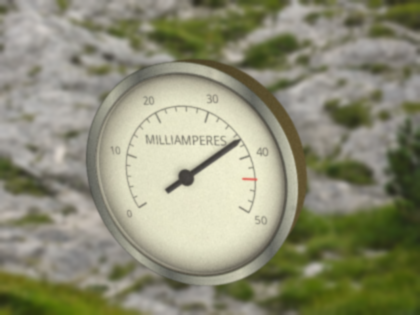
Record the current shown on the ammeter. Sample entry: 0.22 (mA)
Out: 37 (mA)
